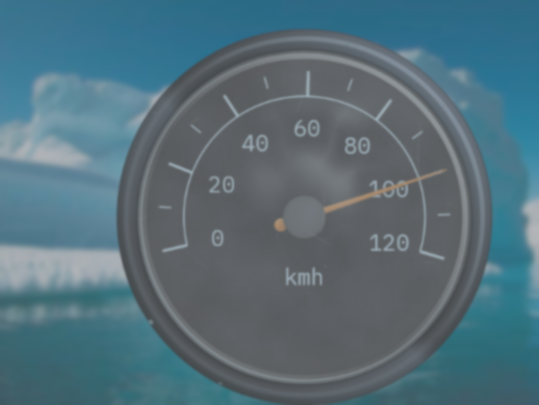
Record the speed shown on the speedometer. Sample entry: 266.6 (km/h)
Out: 100 (km/h)
